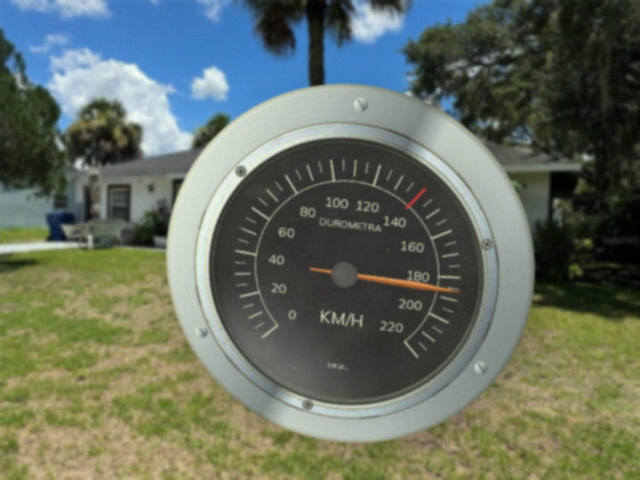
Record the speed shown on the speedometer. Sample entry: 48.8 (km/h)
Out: 185 (km/h)
